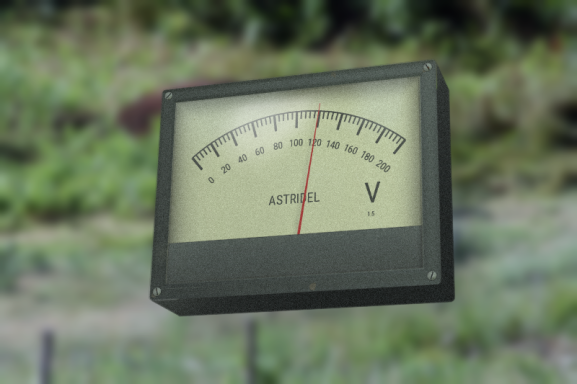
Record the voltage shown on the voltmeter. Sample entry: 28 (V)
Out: 120 (V)
